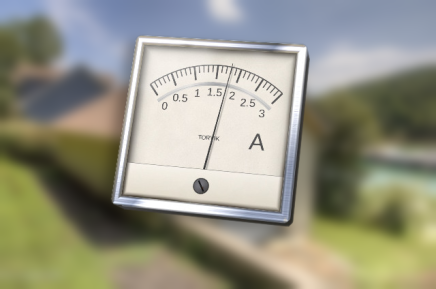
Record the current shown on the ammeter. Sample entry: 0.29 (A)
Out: 1.8 (A)
